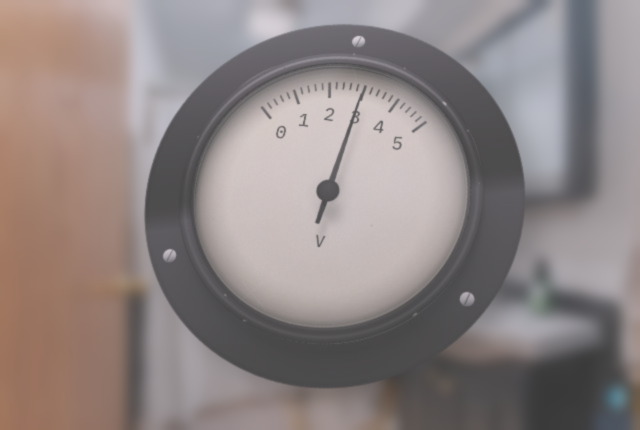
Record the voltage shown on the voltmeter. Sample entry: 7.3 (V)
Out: 3 (V)
